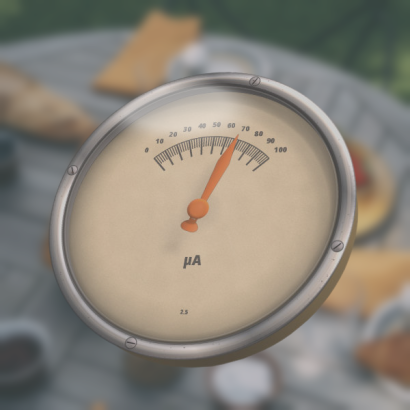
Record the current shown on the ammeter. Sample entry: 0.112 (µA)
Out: 70 (µA)
